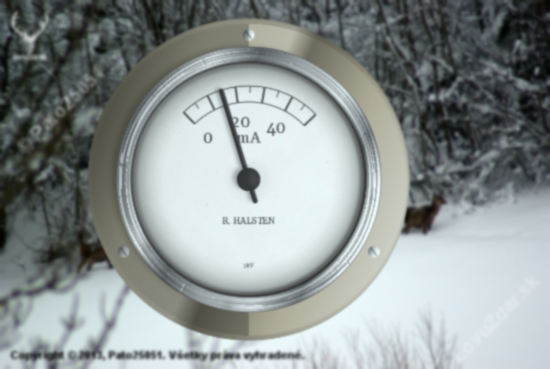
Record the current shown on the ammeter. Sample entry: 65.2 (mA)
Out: 15 (mA)
